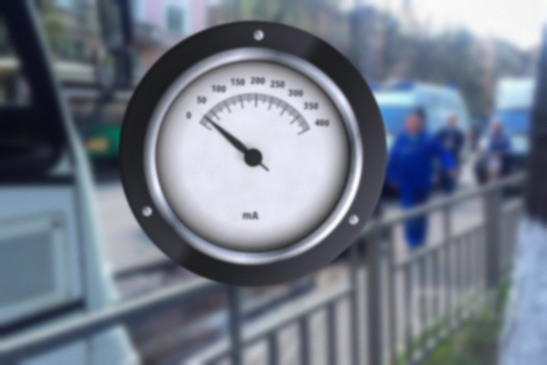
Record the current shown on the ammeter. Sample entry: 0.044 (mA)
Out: 25 (mA)
